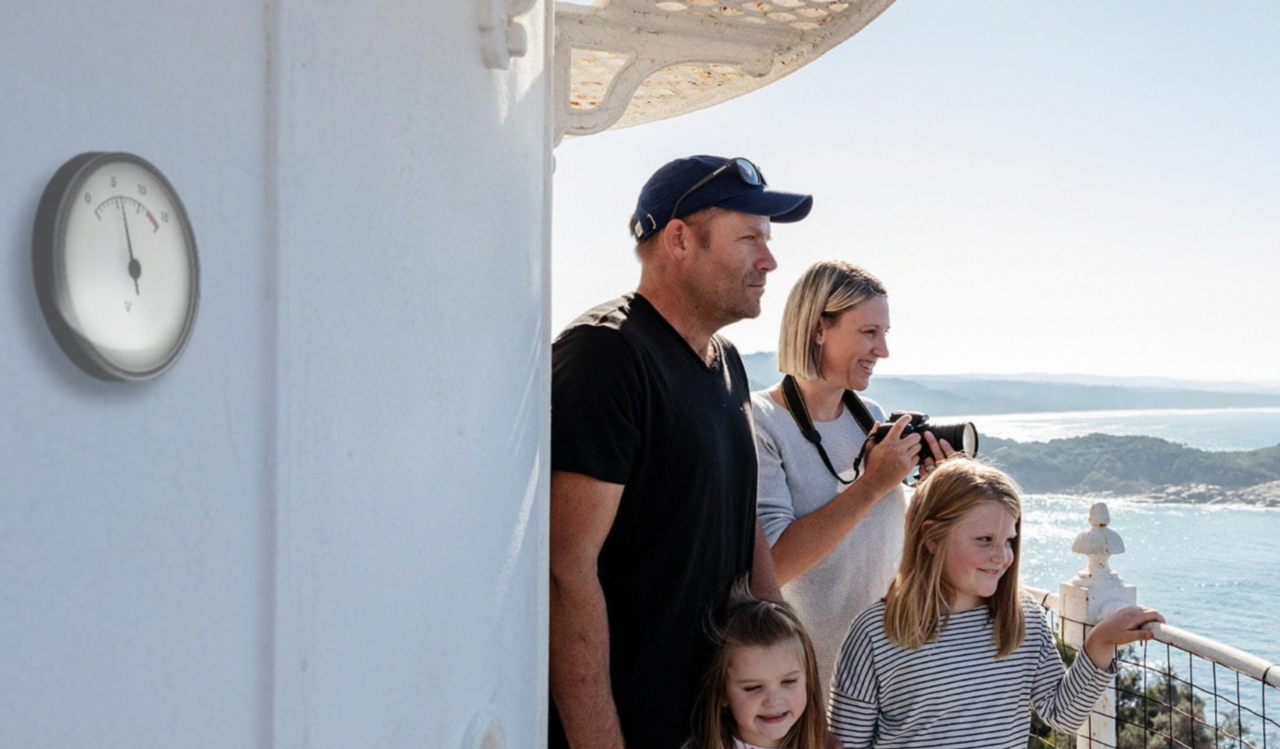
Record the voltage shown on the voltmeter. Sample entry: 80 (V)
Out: 5 (V)
